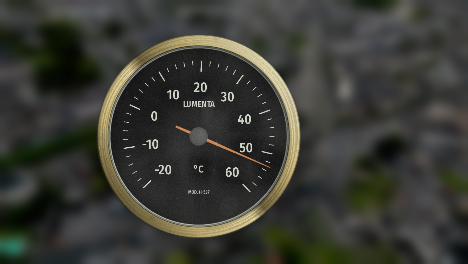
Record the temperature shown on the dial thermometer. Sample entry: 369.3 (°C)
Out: 53 (°C)
